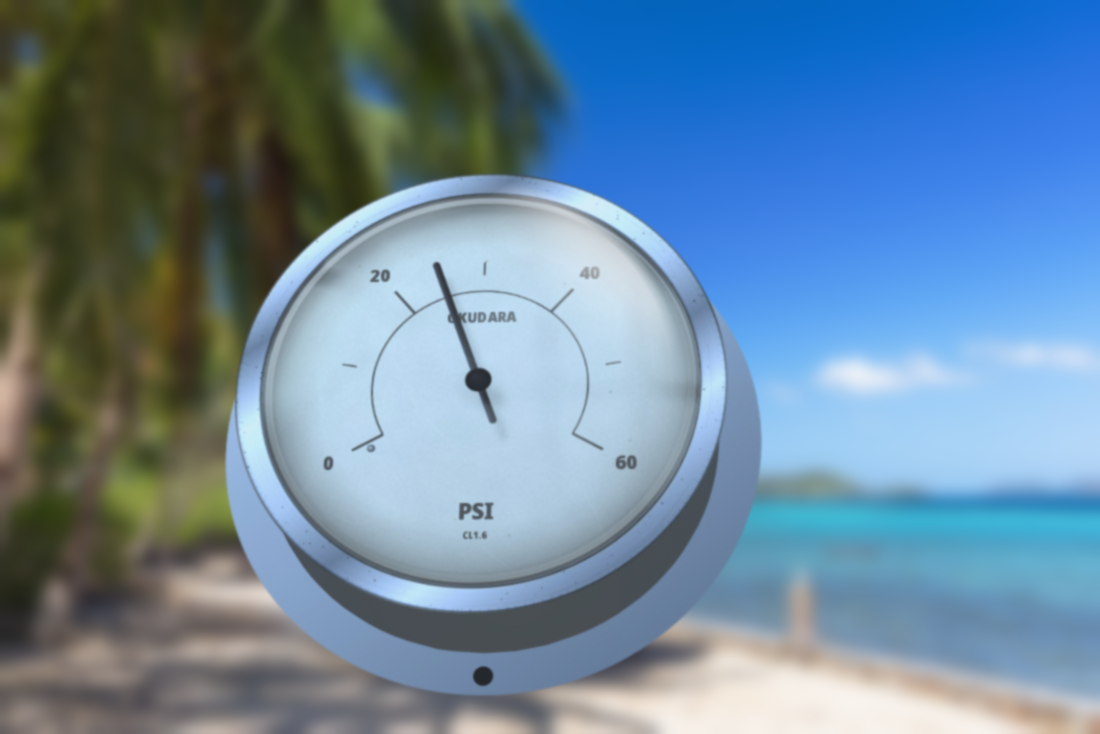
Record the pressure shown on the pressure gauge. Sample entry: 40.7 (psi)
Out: 25 (psi)
